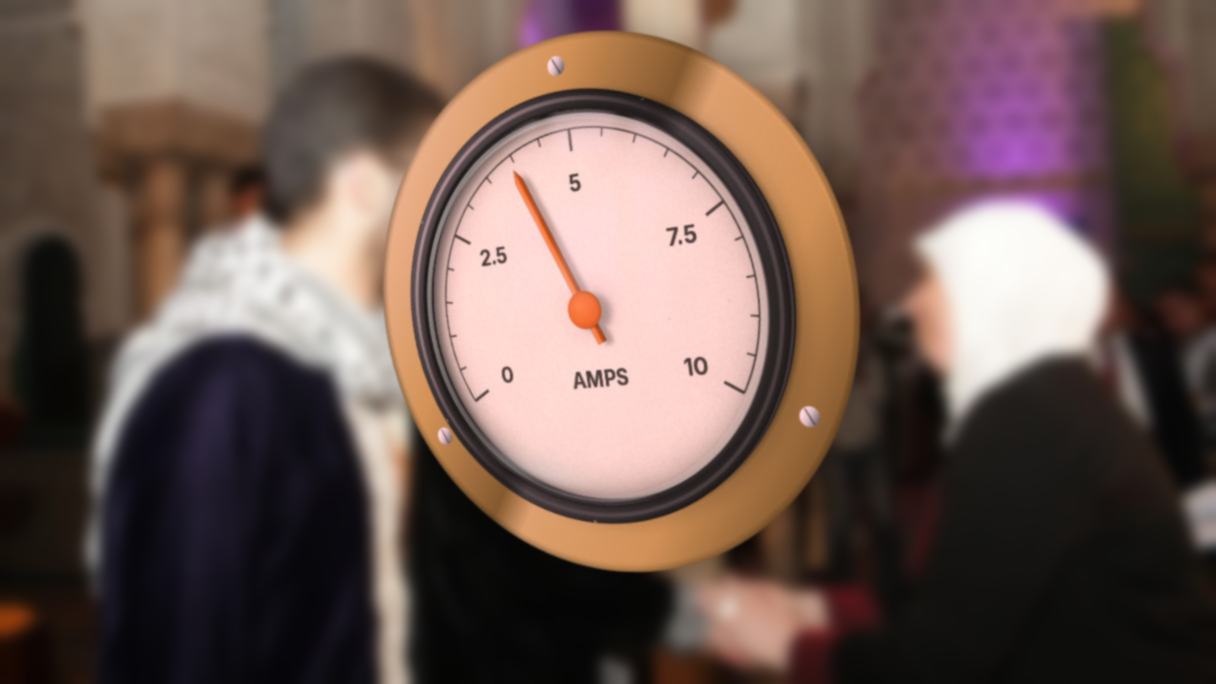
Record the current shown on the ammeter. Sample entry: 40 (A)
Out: 4 (A)
